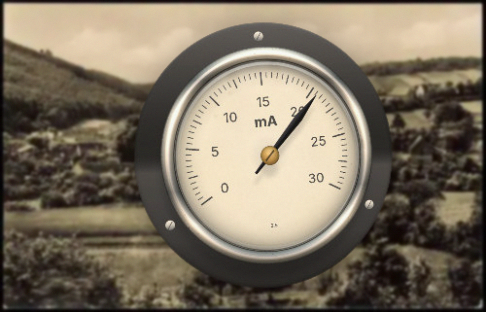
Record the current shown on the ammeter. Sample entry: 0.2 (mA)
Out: 20.5 (mA)
